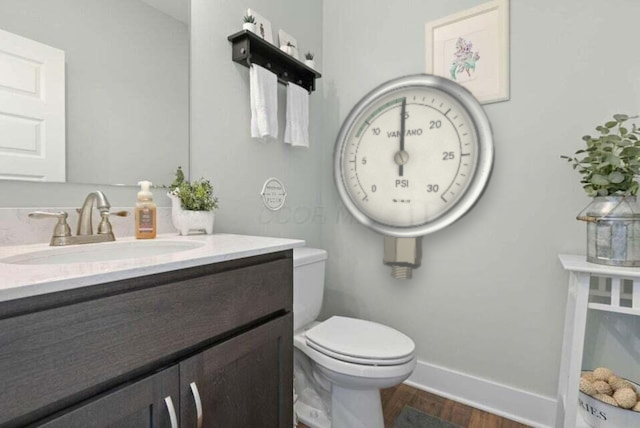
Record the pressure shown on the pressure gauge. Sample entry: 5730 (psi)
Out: 15 (psi)
